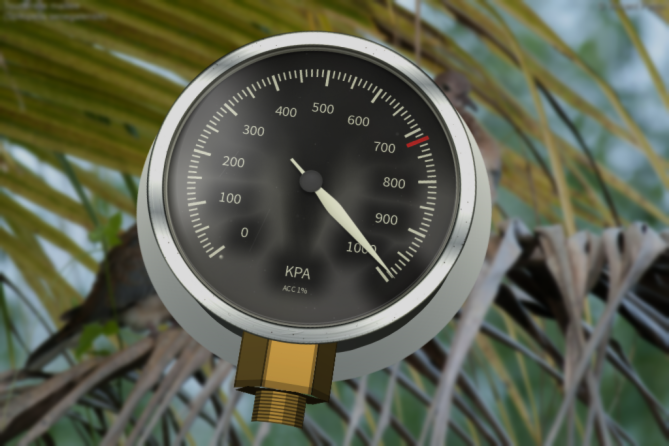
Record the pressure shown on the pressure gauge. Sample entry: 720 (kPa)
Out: 990 (kPa)
